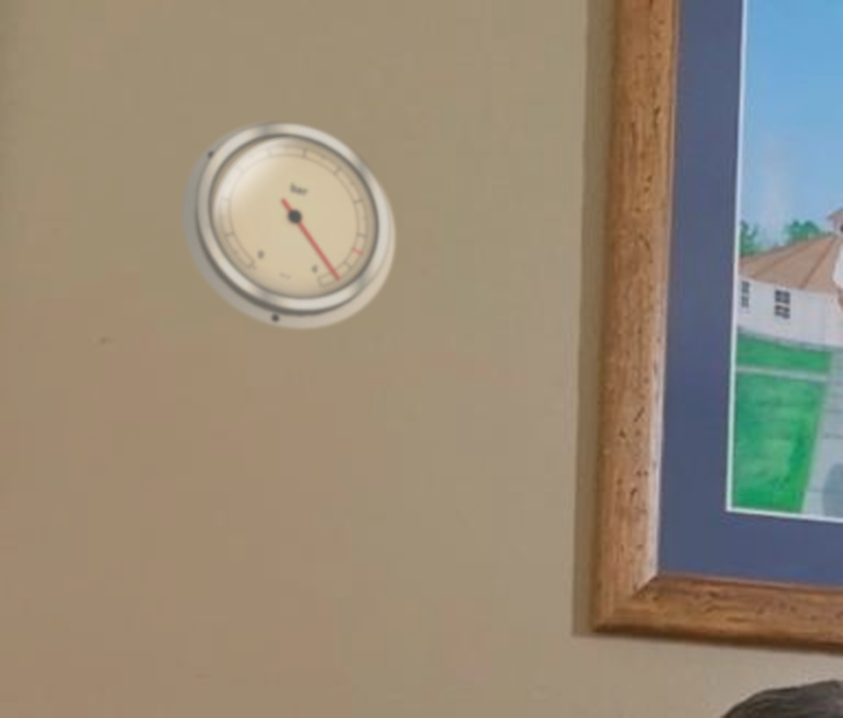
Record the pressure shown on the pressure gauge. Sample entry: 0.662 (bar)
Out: 3.8 (bar)
